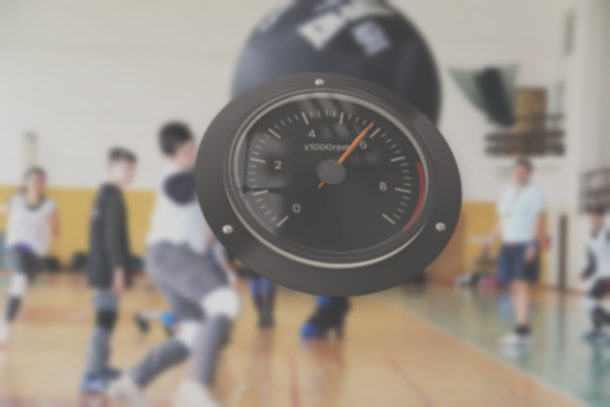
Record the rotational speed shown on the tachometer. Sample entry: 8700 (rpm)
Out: 5800 (rpm)
